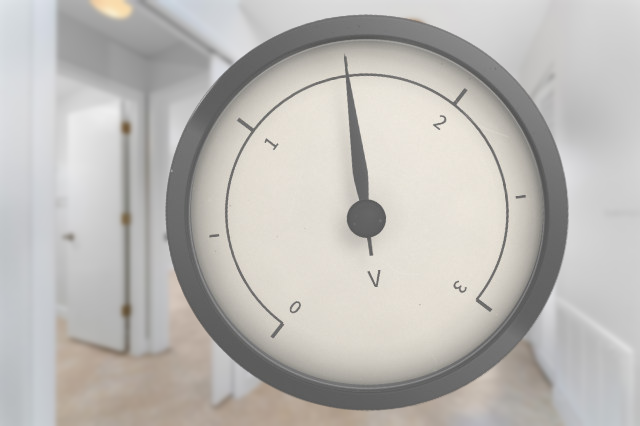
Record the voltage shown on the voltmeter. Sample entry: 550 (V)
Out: 1.5 (V)
